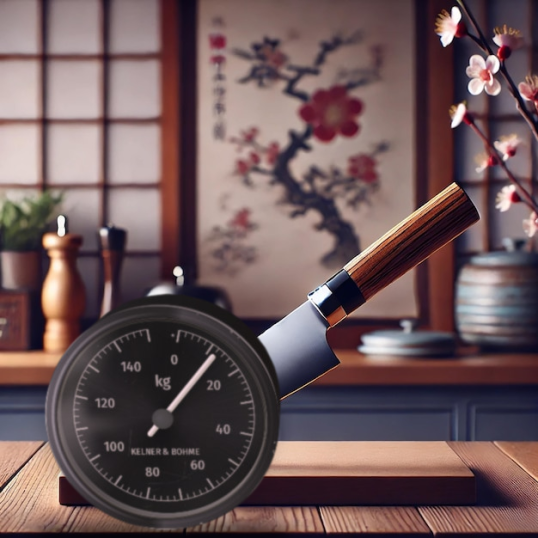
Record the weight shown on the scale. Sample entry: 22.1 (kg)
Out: 12 (kg)
